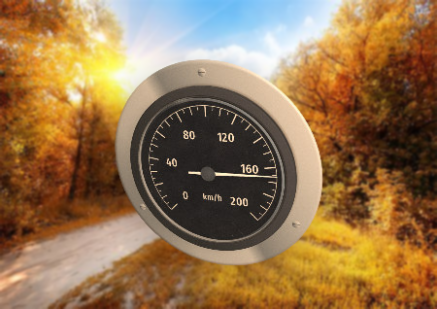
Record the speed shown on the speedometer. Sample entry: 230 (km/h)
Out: 165 (km/h)
